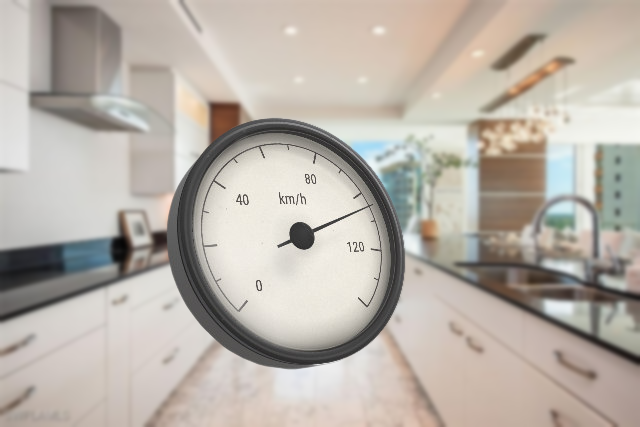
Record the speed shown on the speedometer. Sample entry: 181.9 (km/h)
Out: 105 (km/h)
